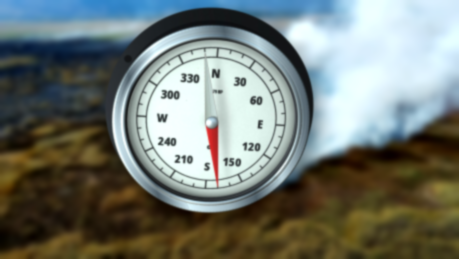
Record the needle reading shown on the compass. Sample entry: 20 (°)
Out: 170 (°)
